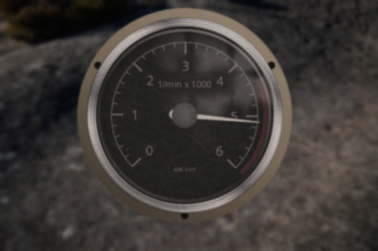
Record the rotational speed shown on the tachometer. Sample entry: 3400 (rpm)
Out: 5100 (rpm)
